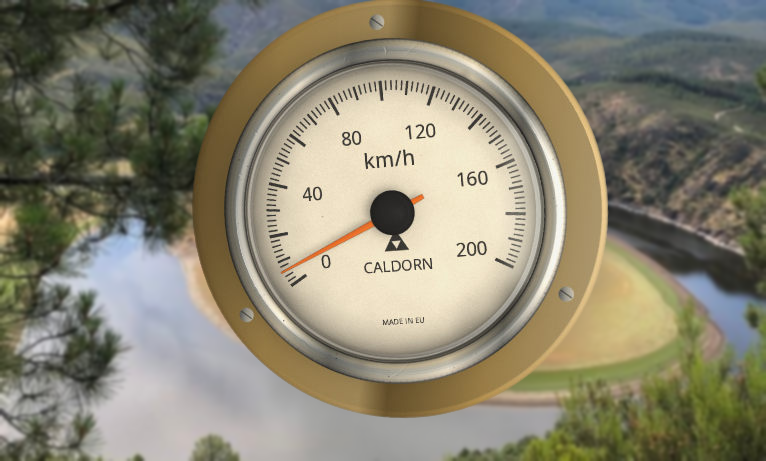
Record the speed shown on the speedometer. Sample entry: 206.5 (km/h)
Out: 6 (km/h)
